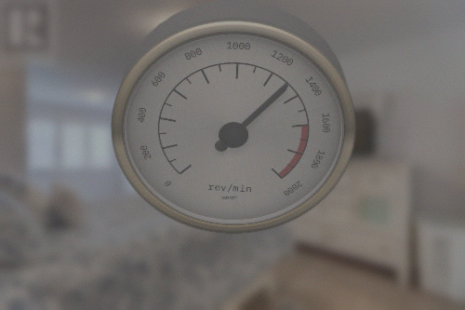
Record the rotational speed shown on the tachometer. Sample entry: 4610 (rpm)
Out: 1300 (rpm)
